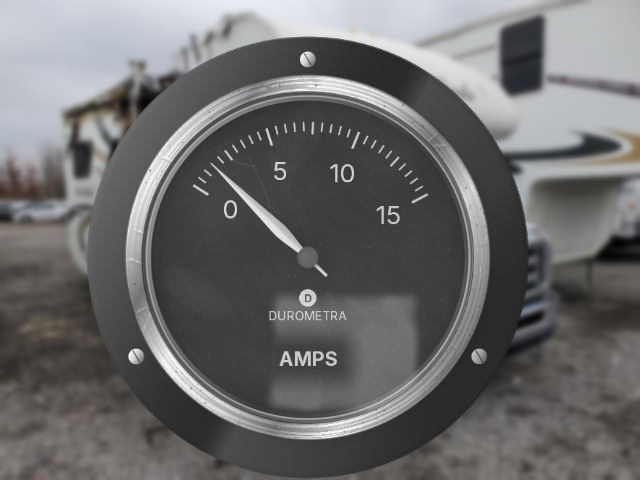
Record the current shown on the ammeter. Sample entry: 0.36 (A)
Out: 1.5 (A)
